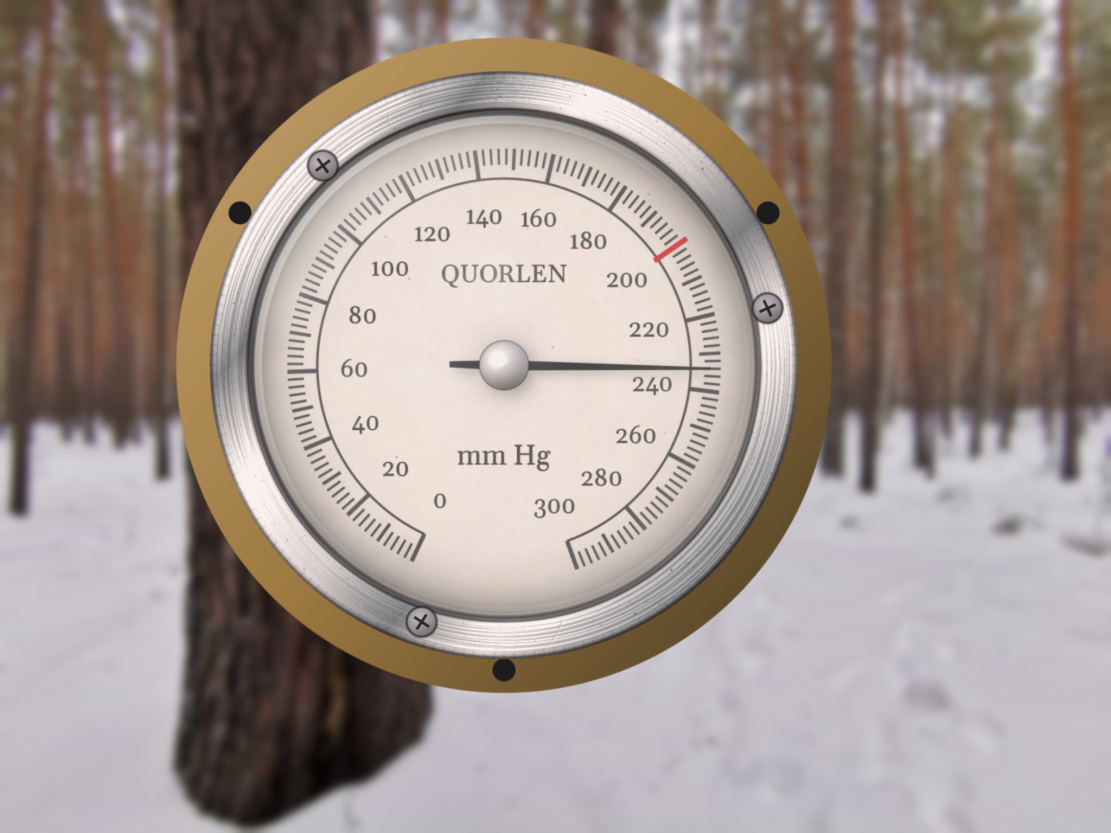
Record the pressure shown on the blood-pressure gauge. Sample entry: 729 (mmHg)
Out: 234 (mmHg)
